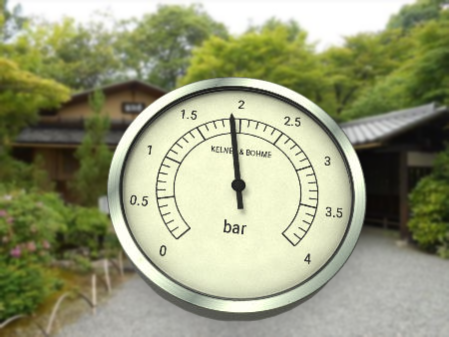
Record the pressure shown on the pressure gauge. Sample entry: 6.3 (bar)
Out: 1.9 (bar)
